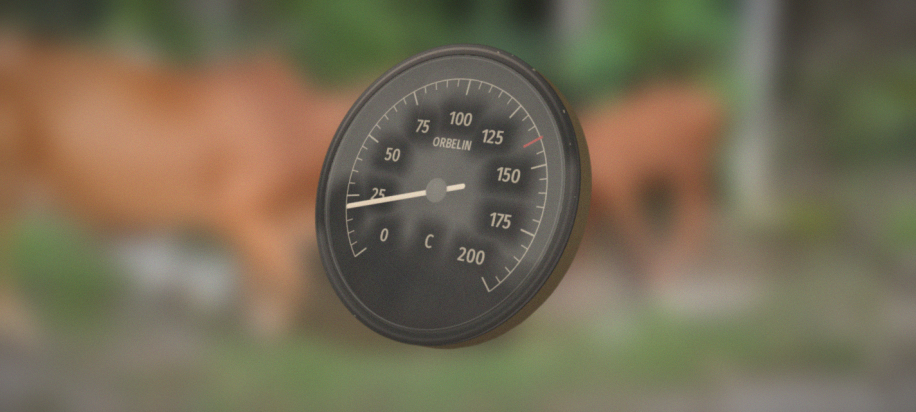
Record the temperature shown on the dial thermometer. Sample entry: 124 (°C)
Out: 20 (°C)
